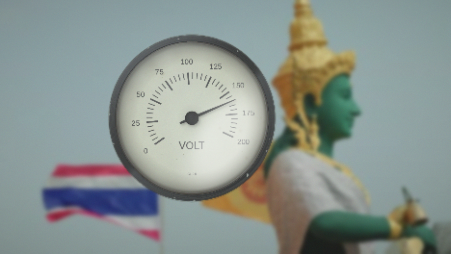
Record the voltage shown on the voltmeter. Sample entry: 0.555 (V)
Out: 160 (V)
